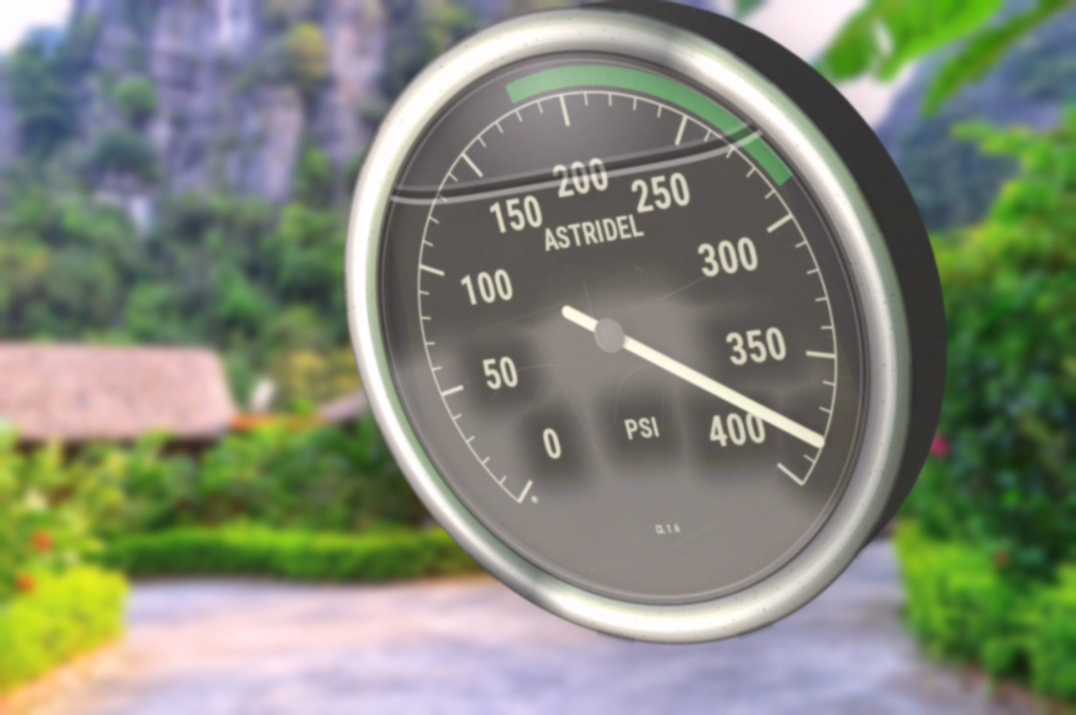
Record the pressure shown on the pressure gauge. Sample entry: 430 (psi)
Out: 380 (psi)
